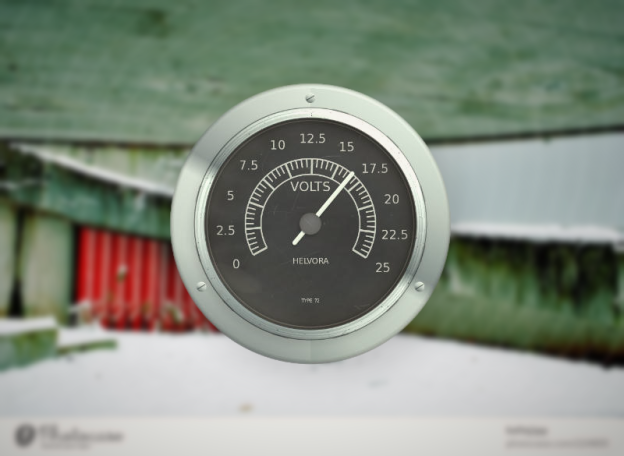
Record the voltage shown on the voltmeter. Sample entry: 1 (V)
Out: 16.5 (V)
